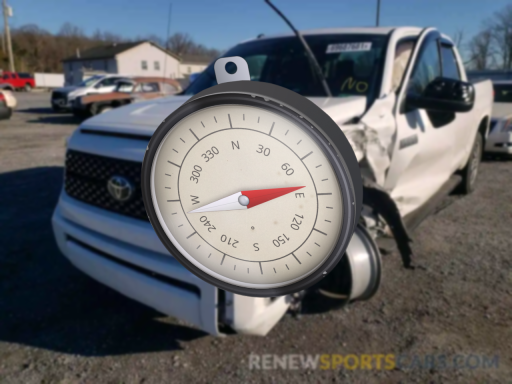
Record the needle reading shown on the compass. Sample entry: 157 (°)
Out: 80 (°)
